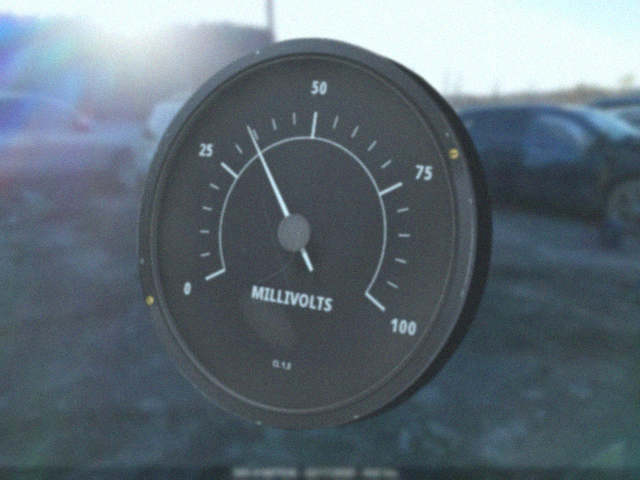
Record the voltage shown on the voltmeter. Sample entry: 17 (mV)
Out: 35 (mV)
